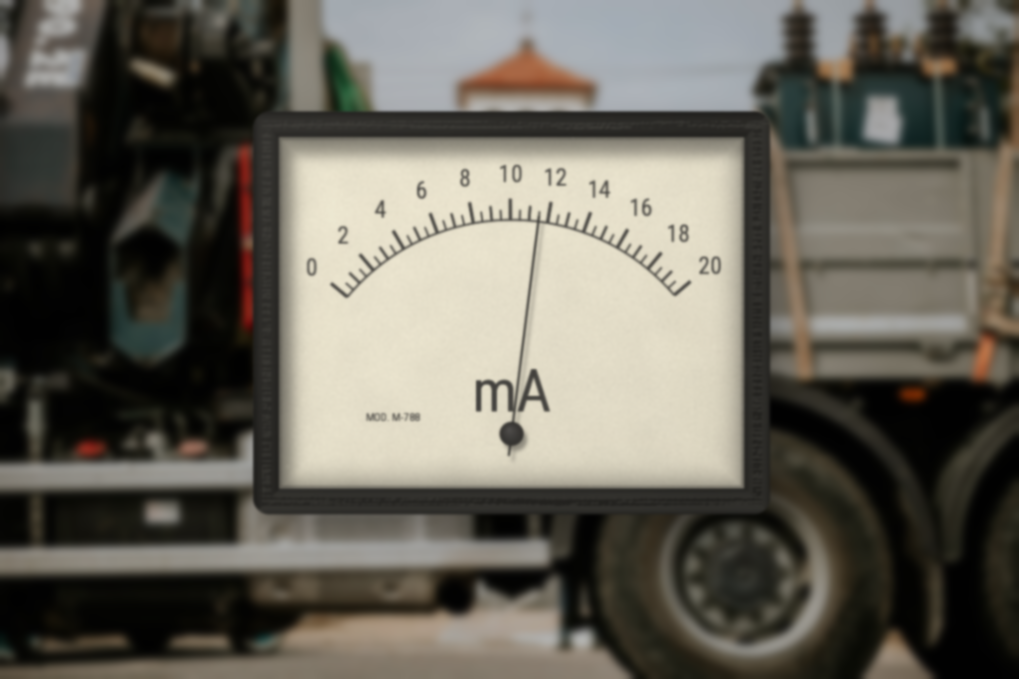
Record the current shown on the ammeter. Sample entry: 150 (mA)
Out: 11.5 (mA)
